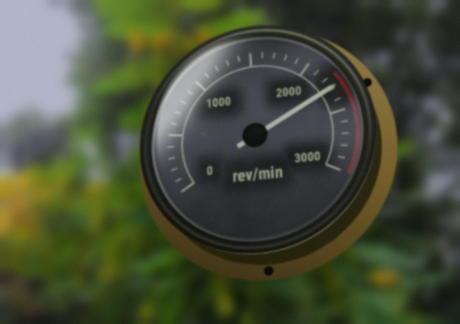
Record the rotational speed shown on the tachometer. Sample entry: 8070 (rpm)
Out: 2300 (rpm)
